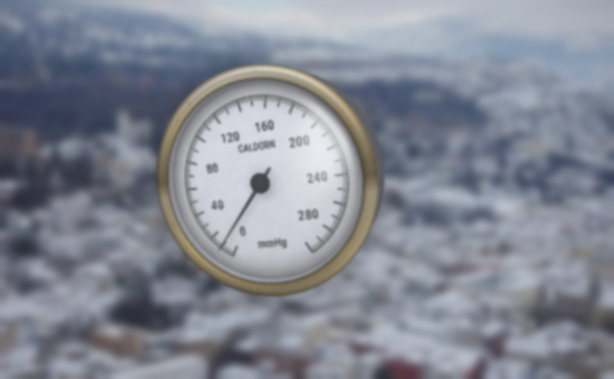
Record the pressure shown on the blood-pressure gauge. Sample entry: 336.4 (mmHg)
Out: 10 (mmHg)
